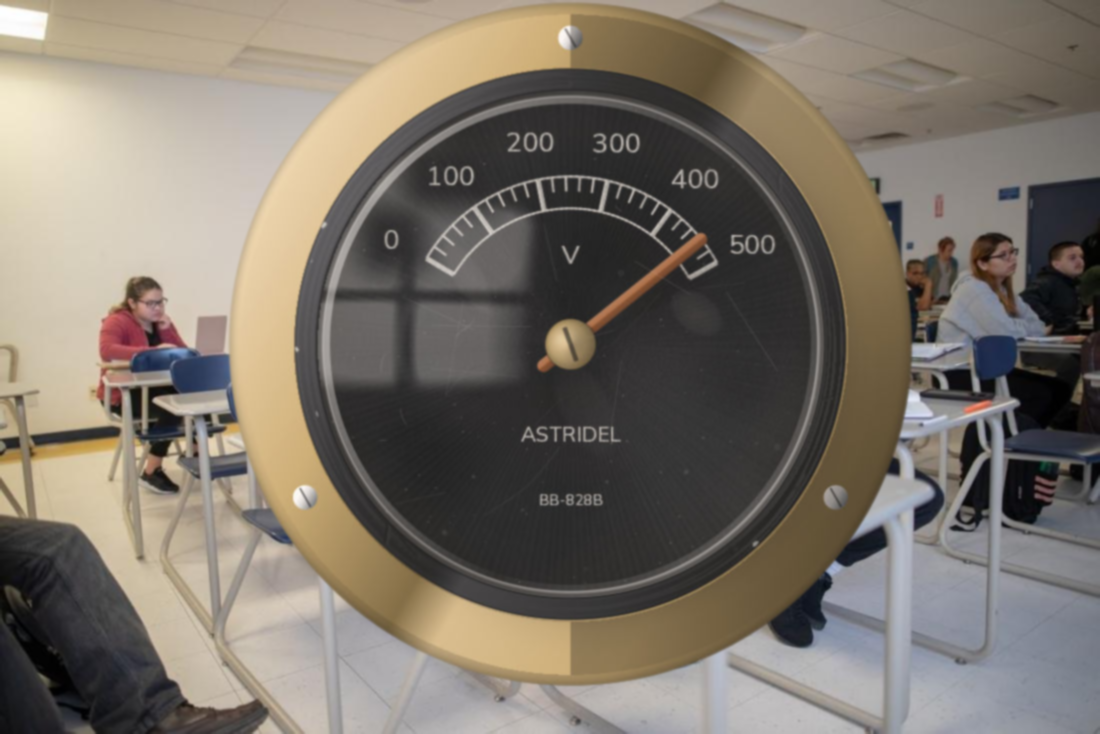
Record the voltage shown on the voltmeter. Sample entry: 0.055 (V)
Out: 460 (V)
